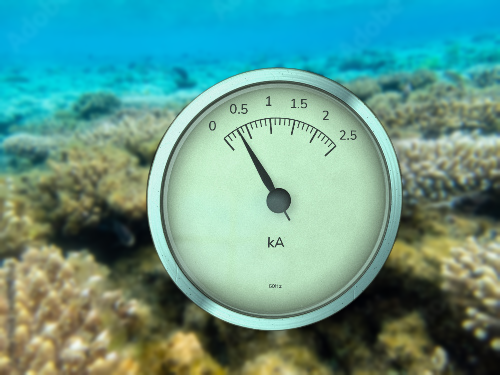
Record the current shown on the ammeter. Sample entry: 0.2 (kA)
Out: 0.3 (kA)
